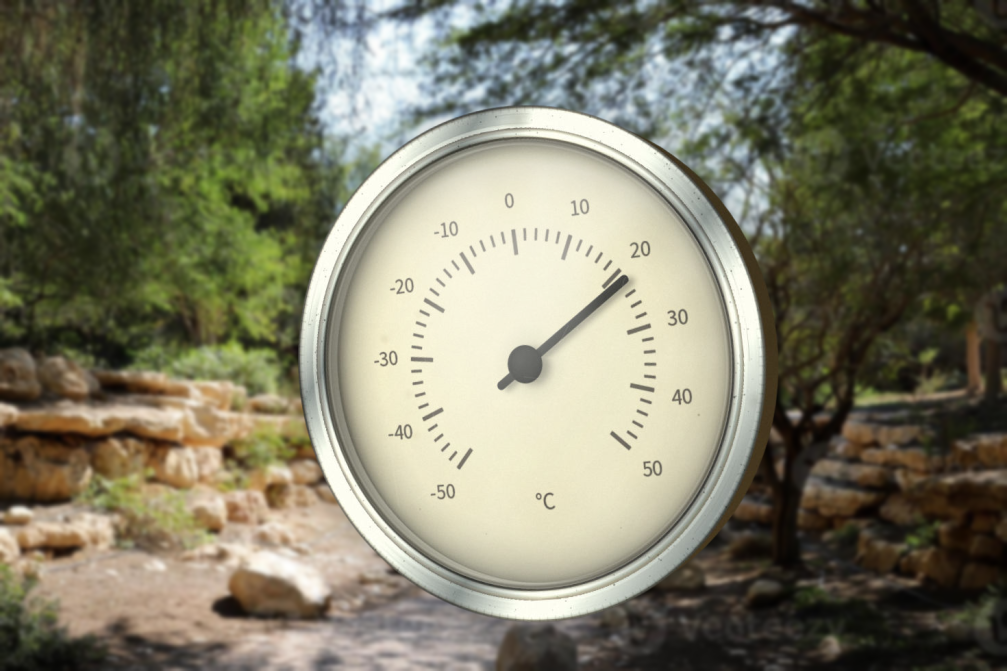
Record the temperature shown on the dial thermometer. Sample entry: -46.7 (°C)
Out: 22 (°C)
